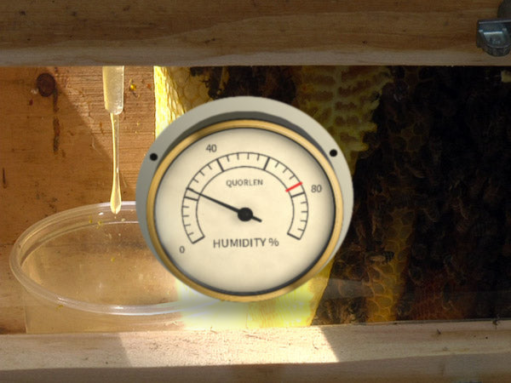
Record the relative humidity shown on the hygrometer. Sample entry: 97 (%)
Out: 24 (%)
